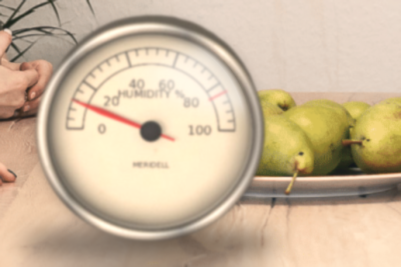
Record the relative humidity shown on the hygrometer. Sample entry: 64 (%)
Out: 12 (%)
